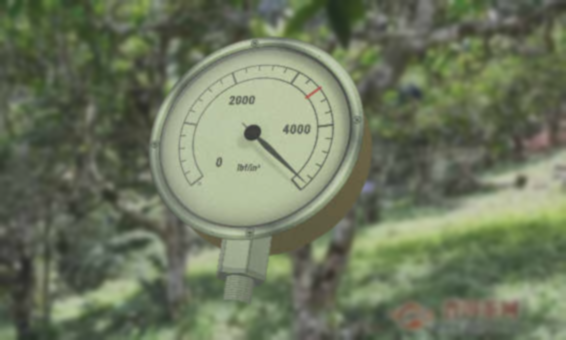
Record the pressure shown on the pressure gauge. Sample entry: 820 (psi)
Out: 4900 (psi)
